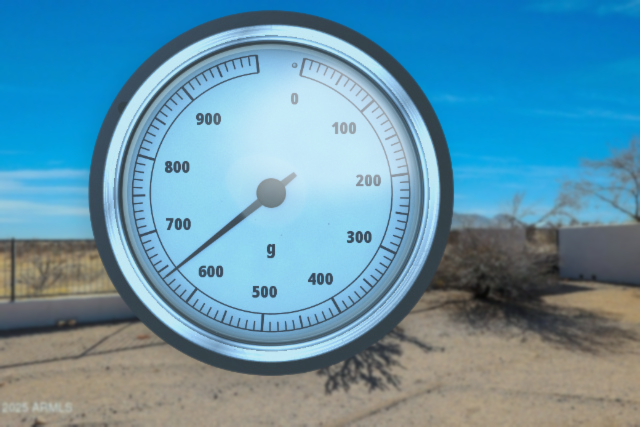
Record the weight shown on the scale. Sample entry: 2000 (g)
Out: 640 (g)
